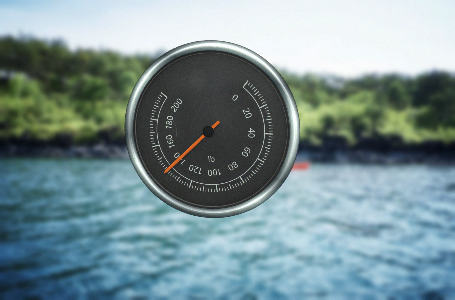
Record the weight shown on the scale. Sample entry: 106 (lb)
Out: 140 (lb)
